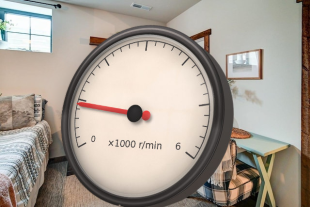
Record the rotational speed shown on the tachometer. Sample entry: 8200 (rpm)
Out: 900 (rpm)
